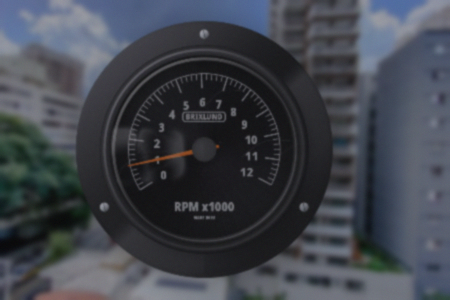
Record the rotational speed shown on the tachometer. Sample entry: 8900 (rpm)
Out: 1000 (rpm)
